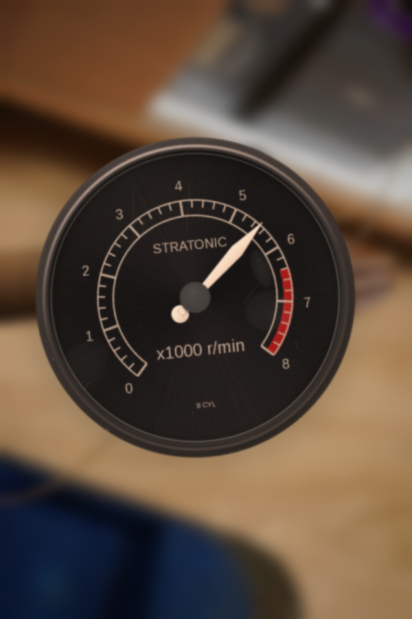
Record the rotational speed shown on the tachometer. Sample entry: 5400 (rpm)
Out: 5500 (rpm)
